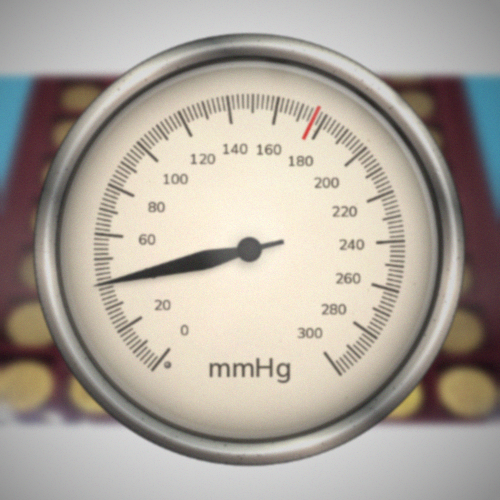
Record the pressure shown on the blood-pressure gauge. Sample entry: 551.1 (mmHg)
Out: 40 (mmHg)
